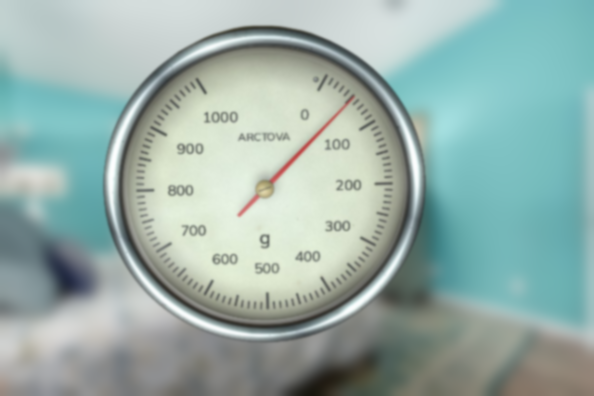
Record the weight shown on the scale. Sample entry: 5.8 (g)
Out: 50 (g)
